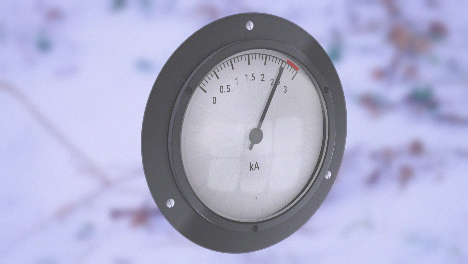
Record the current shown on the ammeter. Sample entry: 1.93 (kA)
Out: 2.5 (kA)
